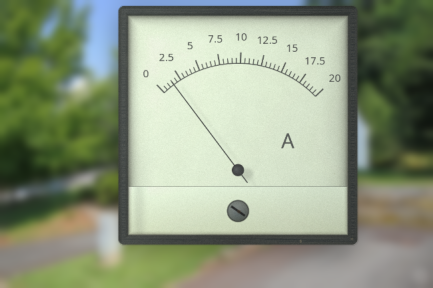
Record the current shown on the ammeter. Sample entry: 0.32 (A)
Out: 1.5 (A)
